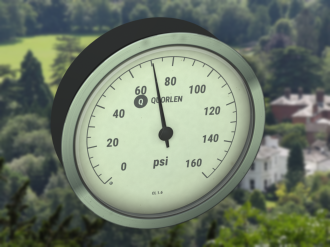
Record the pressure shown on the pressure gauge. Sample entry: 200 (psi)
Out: 70 (psi)
